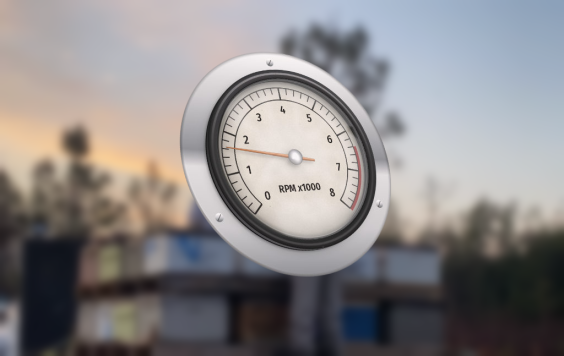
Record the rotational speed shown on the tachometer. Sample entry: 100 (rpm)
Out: 1600 (rpm)
